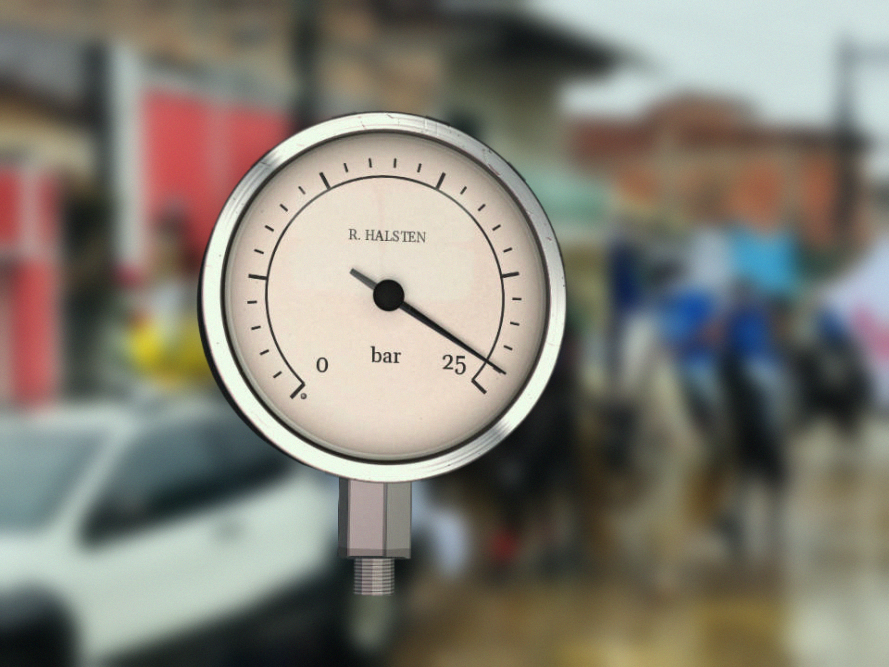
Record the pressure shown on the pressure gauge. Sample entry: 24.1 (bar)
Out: 24 (bar)
